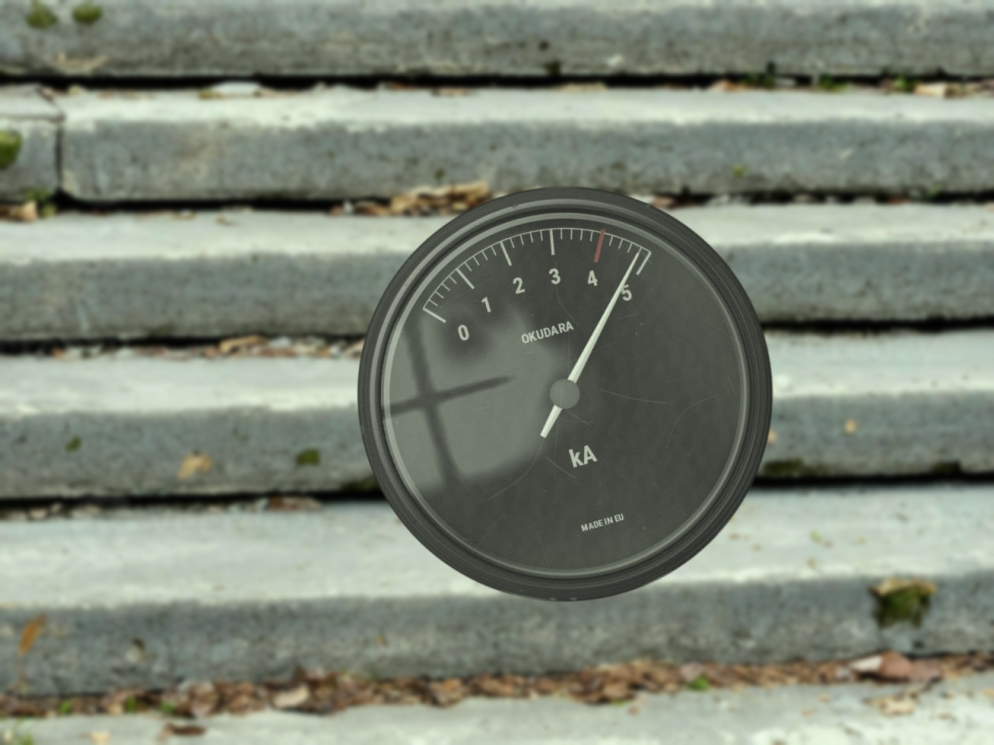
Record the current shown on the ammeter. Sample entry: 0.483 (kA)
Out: 4.8 (kA)
